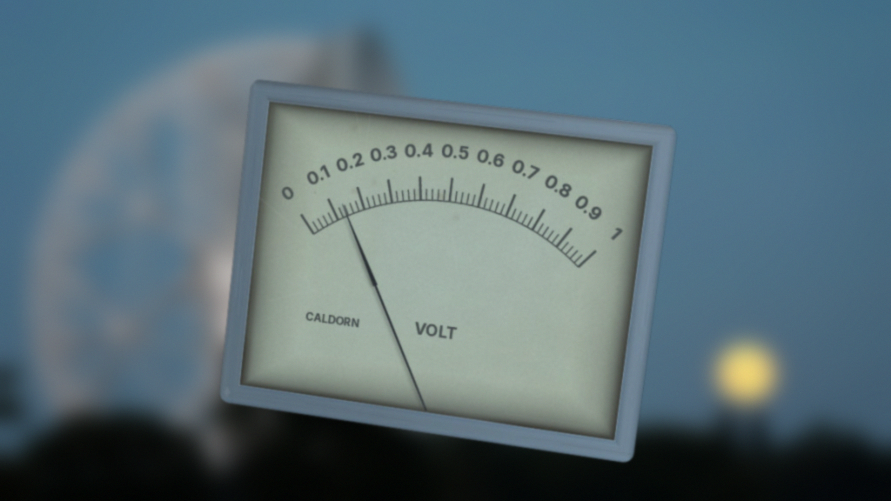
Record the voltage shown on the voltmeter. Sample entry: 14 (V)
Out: 0.14 (V)
